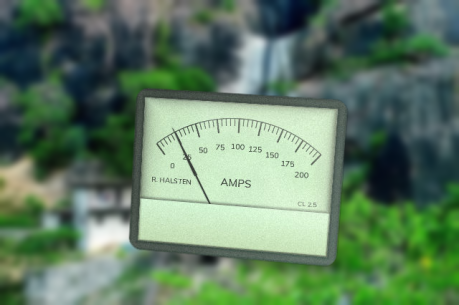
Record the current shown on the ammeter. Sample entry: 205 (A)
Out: 25 (A)
